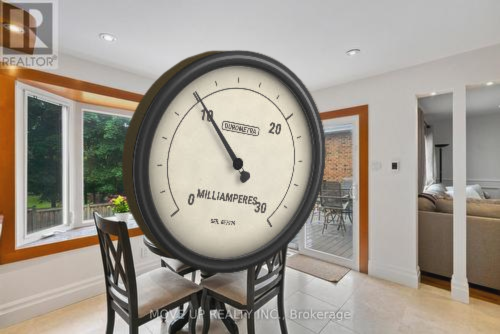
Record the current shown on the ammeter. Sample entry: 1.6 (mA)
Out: 10 (mA)
